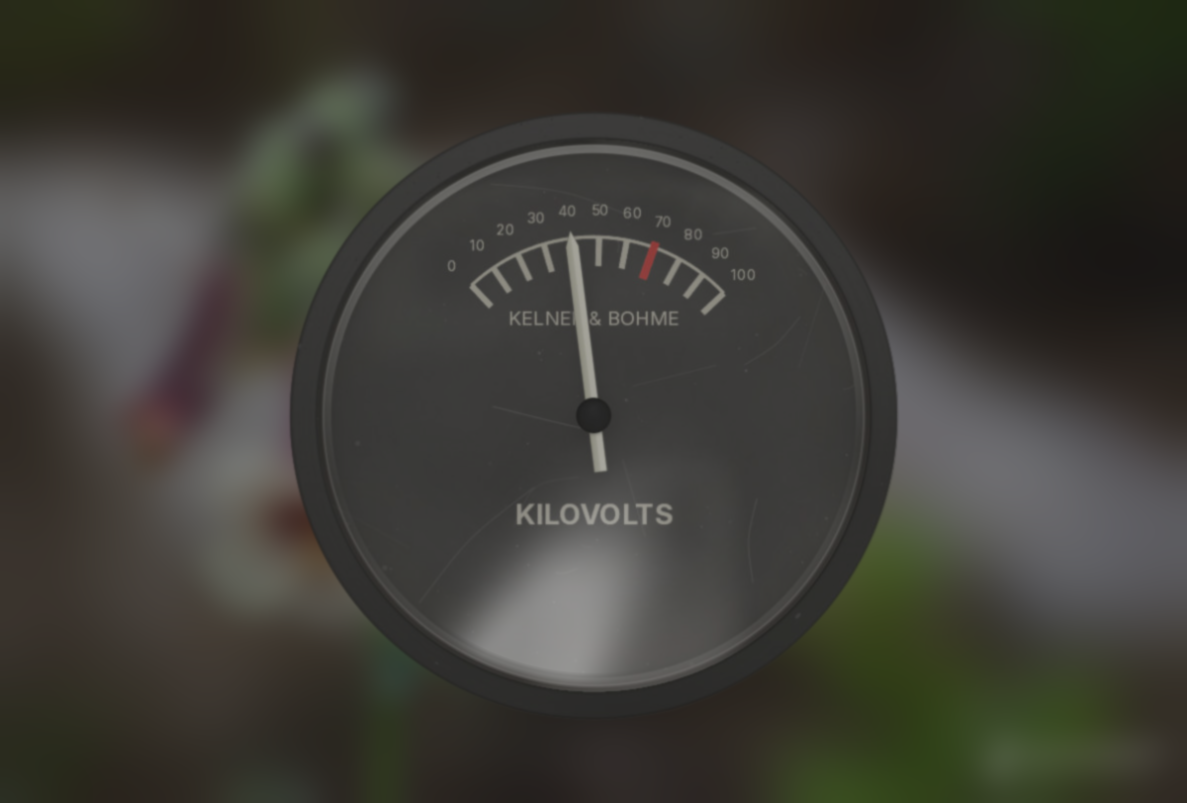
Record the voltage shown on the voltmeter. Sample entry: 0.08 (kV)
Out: 40 (kV)
